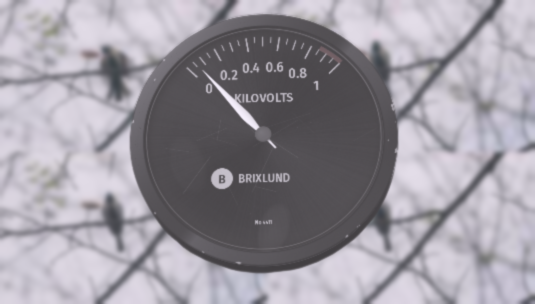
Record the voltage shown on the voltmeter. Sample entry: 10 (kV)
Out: 0.05 (kV)
